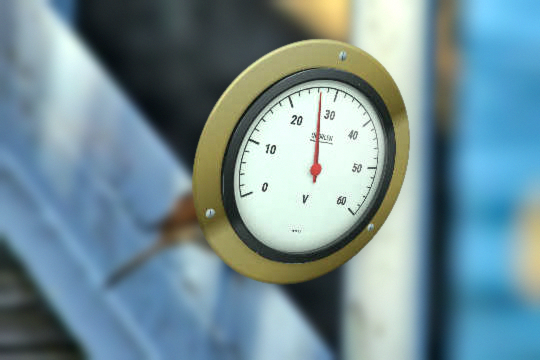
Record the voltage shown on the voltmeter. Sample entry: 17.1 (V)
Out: 26 (V)
